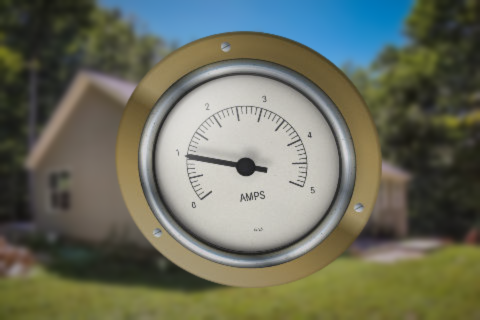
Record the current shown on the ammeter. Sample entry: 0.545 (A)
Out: 1 (A)
